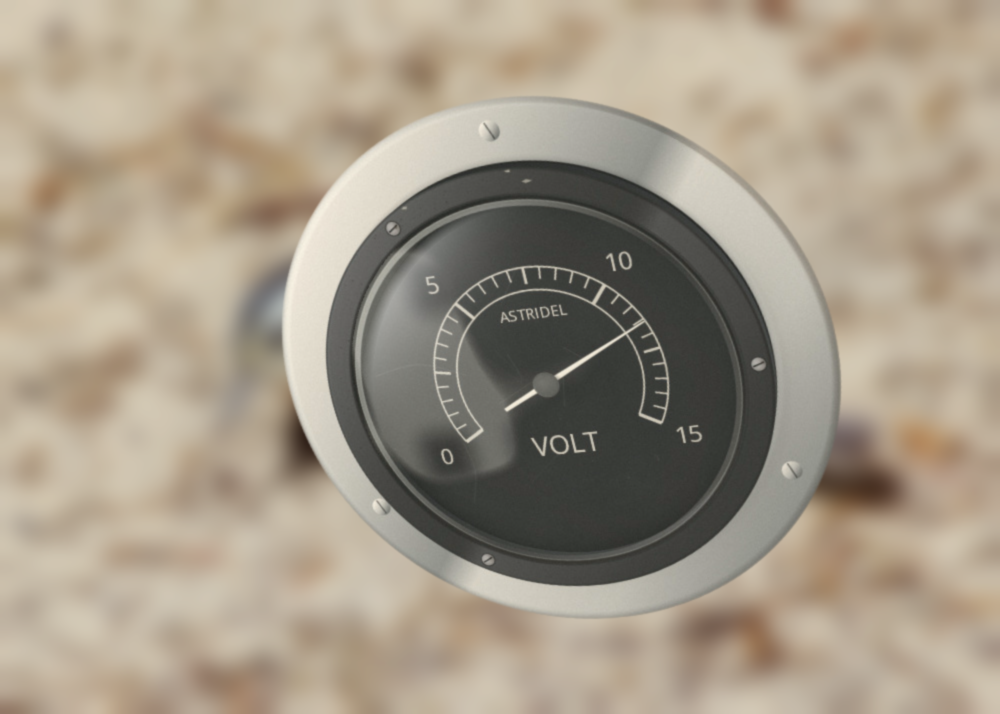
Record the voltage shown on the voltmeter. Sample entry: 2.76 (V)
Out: 11.5 (V)
